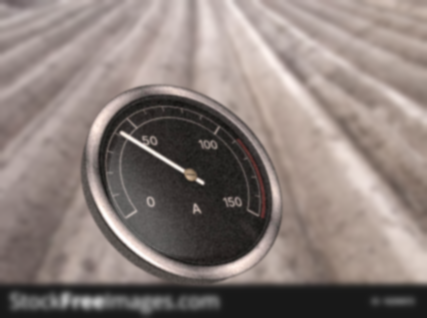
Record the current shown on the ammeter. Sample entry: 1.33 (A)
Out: 40 (A)
